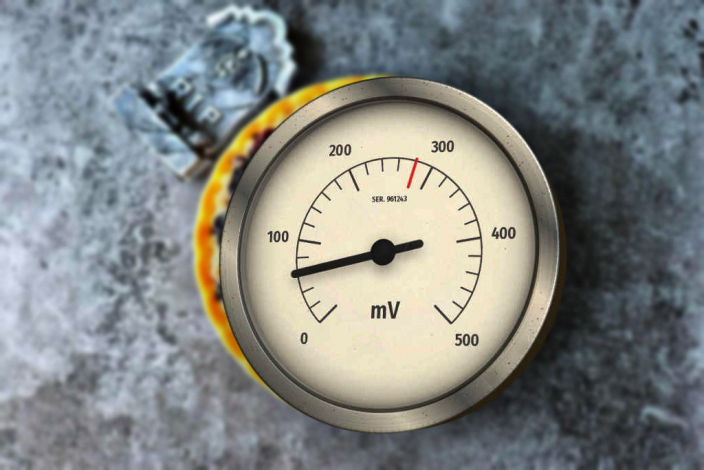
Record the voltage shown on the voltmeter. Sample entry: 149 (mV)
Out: 60 (mV)
